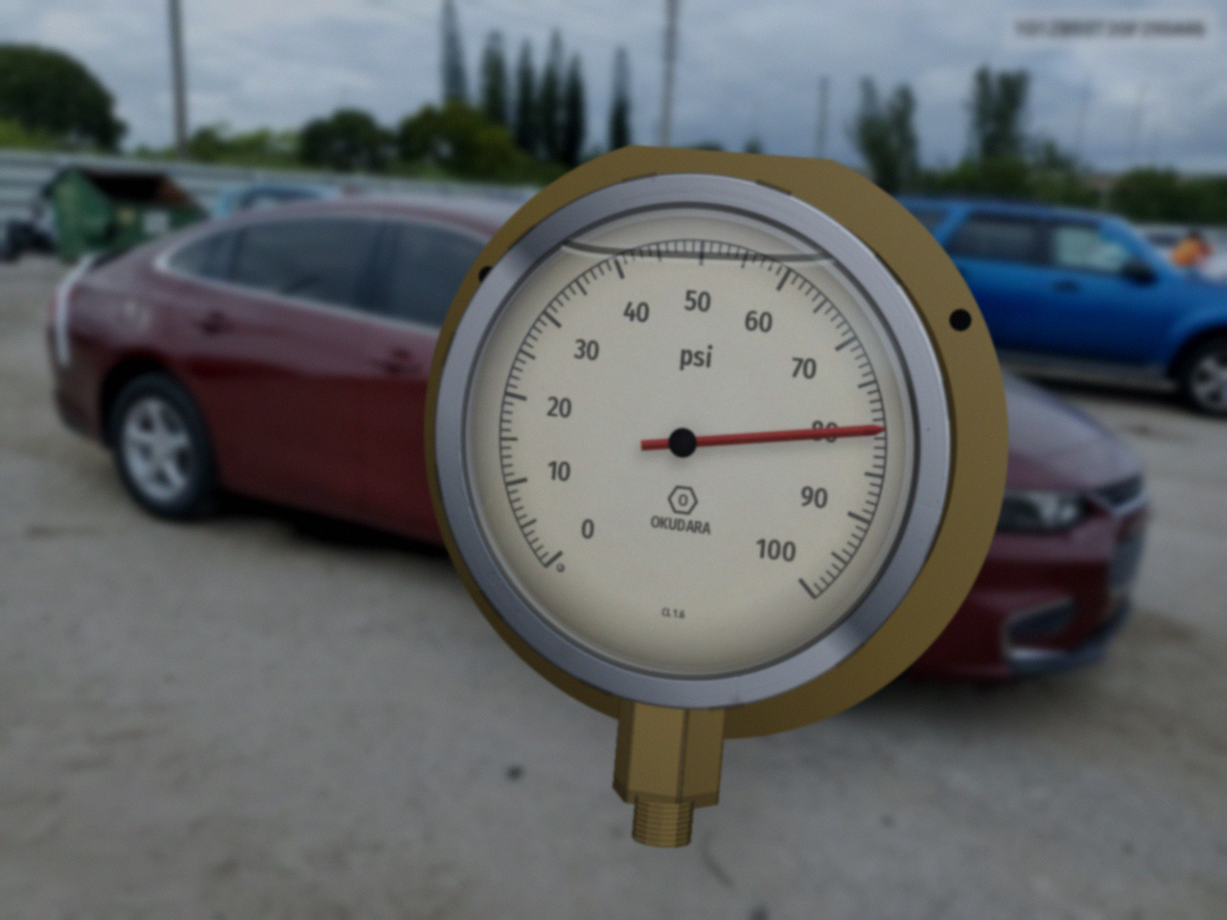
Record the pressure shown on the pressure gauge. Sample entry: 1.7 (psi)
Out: 80 (psi)
